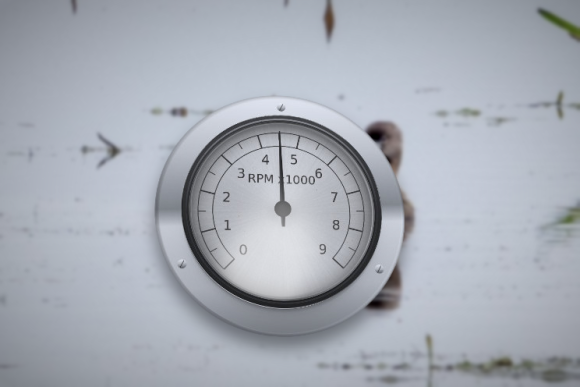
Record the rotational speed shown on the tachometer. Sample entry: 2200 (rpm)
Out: 4500 (rpm)
